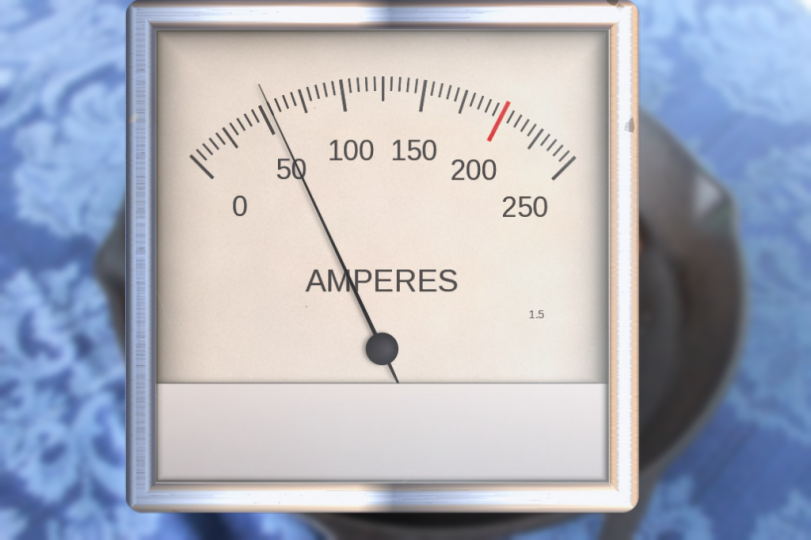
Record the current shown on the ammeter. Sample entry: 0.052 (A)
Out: 55 (A)
